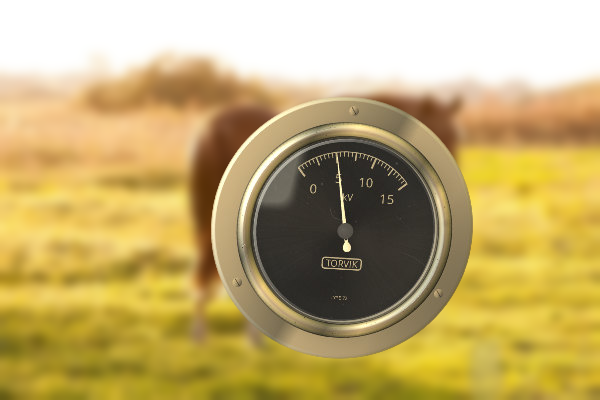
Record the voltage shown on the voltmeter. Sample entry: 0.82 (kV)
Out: 5 (kV)
